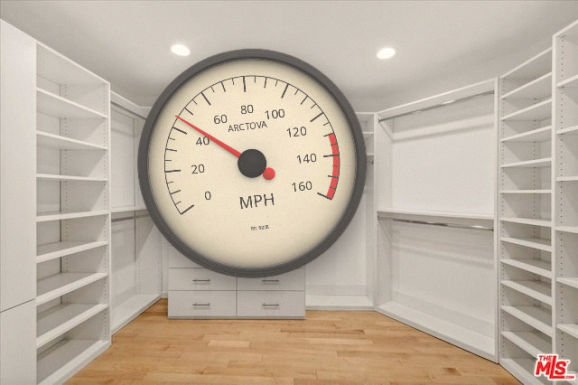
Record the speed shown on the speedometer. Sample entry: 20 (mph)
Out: 45 (mph)
